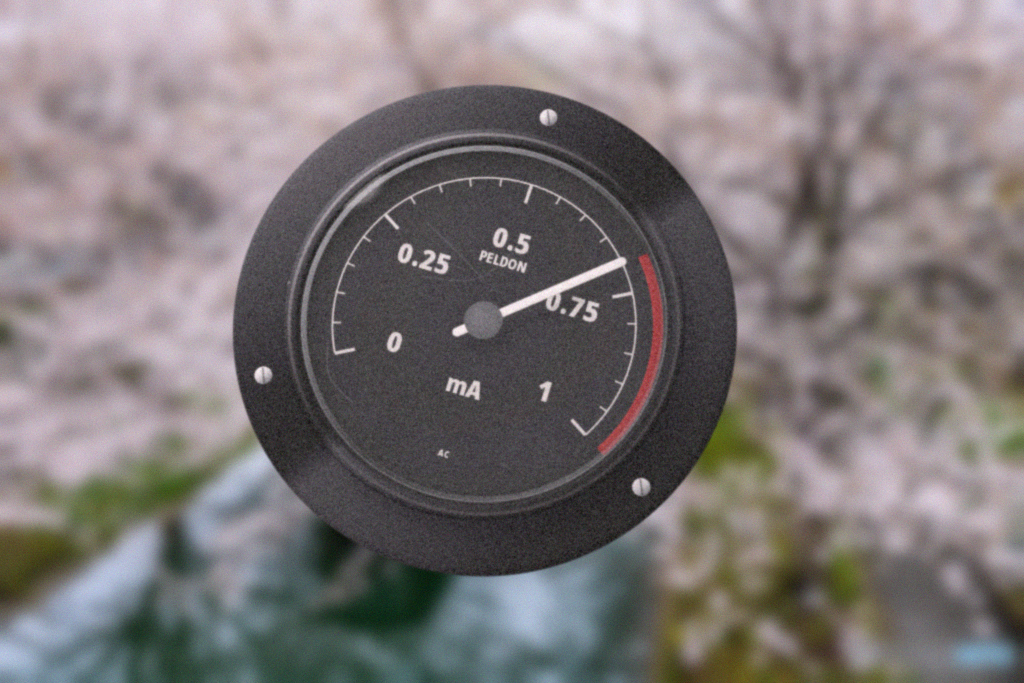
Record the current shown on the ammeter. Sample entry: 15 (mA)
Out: 0.7 (mA)
